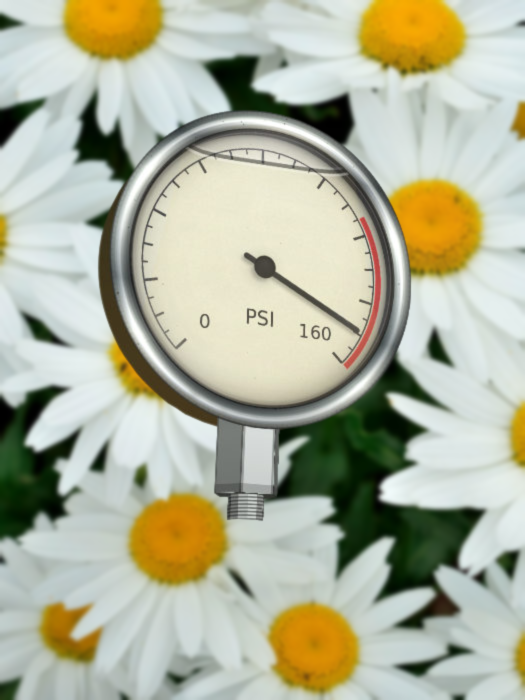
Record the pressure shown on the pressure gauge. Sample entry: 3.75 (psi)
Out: 150 (psi)
